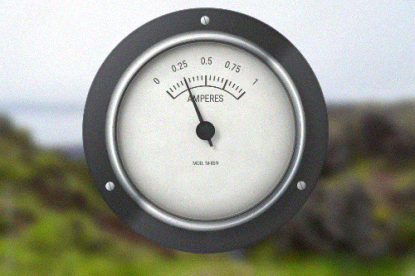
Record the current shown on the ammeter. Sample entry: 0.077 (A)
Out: 0.25 (A)
